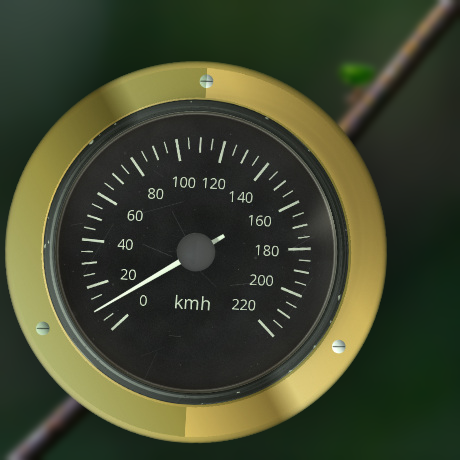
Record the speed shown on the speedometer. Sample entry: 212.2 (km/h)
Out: 10 (km/h)
